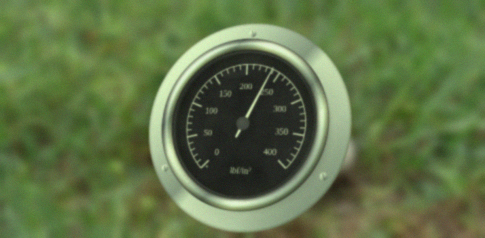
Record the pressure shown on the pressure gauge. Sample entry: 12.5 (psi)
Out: 240 (psi)
